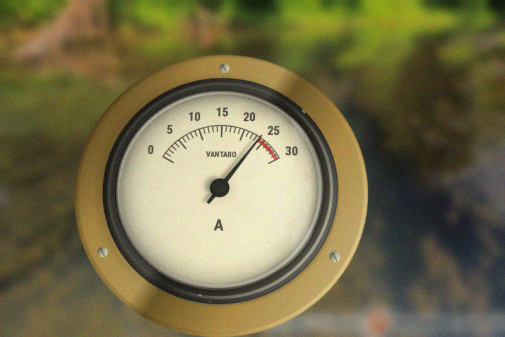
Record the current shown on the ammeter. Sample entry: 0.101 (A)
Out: 24 (A)
